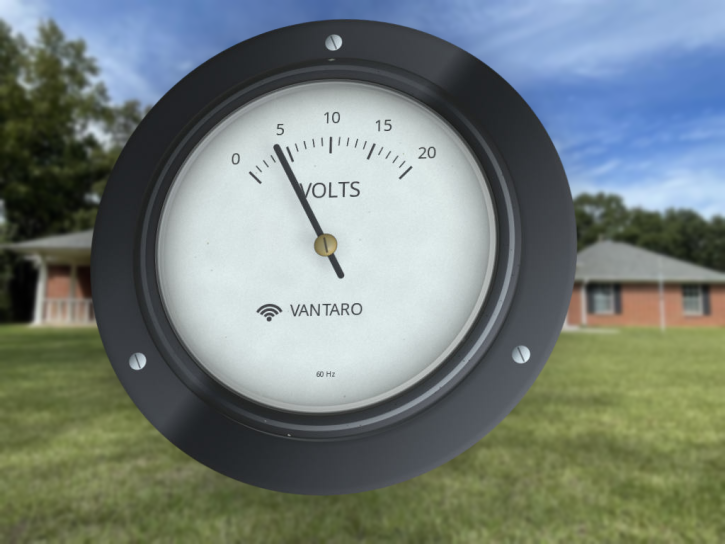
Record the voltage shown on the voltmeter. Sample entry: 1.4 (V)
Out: 4 (V)
